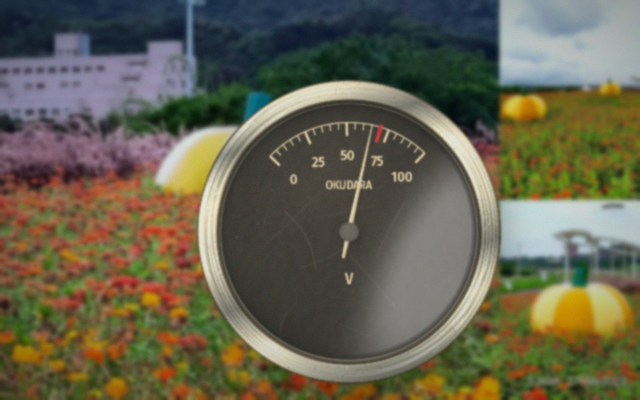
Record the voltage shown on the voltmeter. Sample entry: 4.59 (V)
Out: 65 (V)
